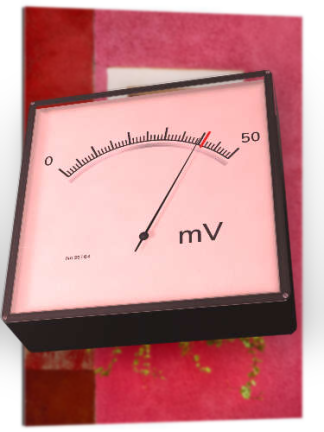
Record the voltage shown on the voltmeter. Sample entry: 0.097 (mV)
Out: 40 (mV)
